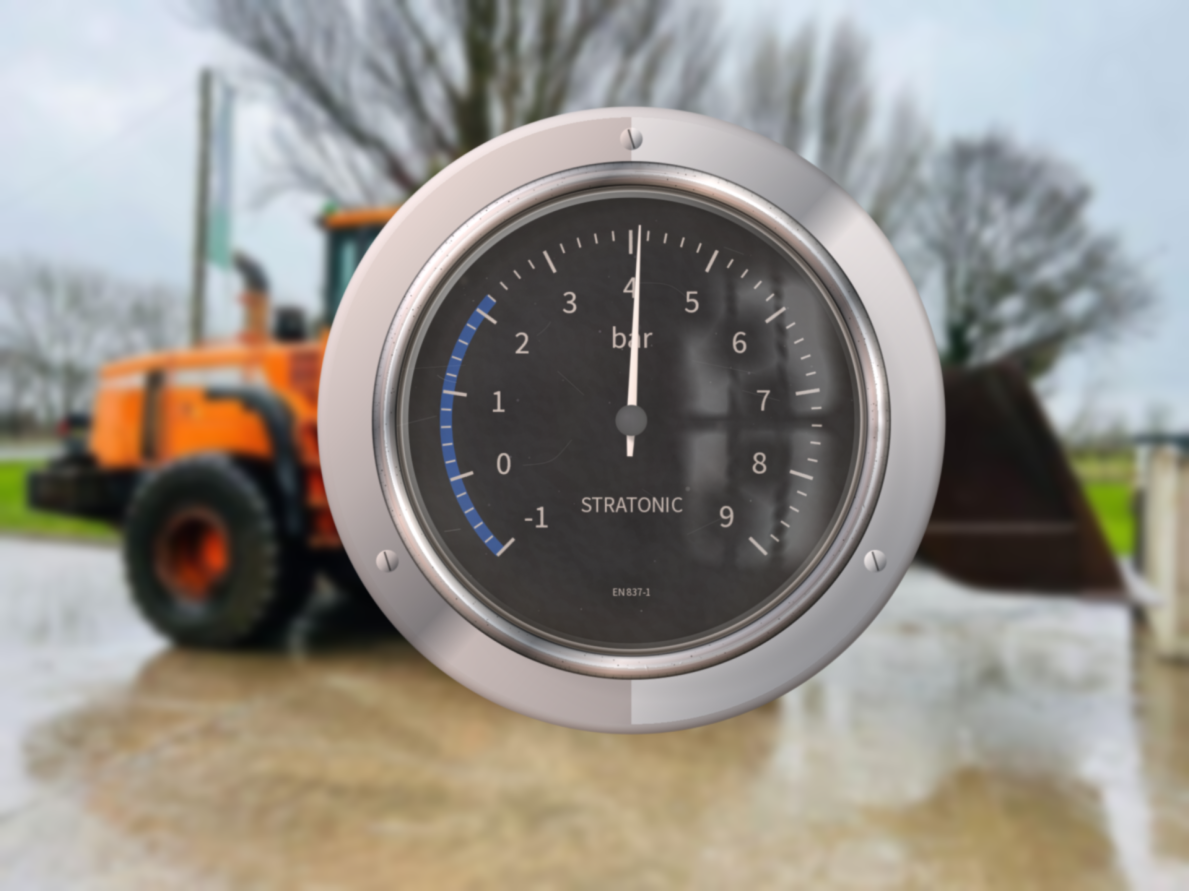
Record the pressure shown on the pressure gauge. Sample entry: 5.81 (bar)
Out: 4.1 (bar)
